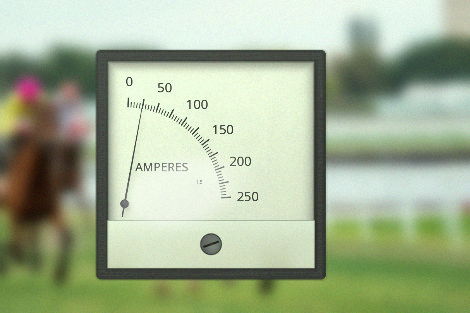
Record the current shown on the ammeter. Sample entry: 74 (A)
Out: 25 (A)
